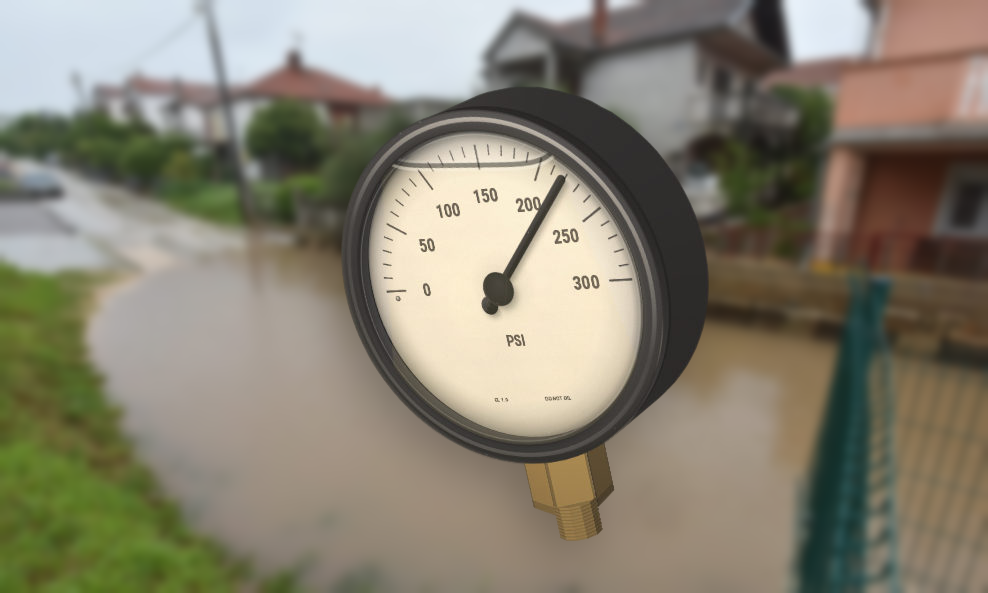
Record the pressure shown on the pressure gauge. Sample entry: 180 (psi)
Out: 220 (psi)
